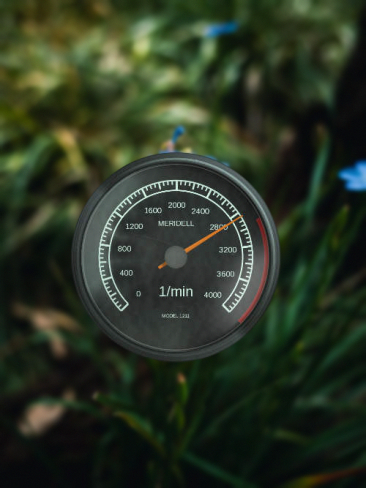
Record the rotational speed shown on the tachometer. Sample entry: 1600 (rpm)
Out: 2850 (rpm)
